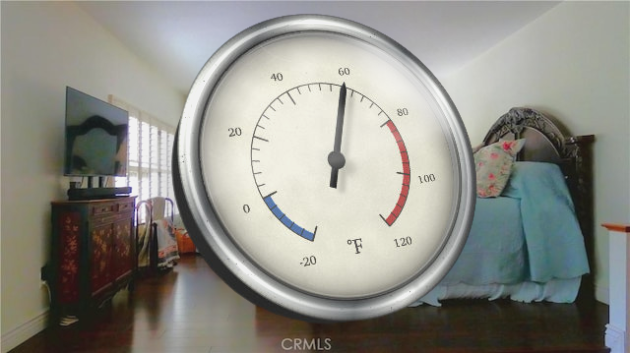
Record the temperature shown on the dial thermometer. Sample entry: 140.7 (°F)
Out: 60 (°F)
